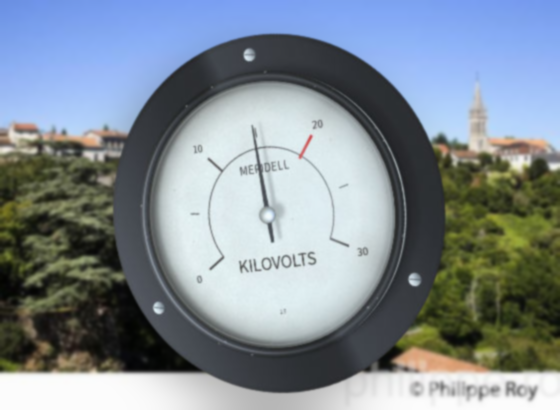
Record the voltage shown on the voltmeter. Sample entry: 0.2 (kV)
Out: 15 (kV)
